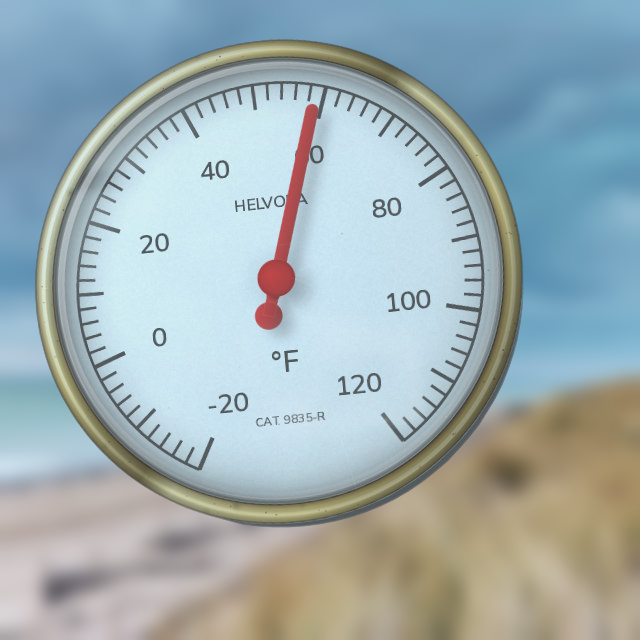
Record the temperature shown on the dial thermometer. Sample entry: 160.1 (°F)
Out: 59 (°F)
